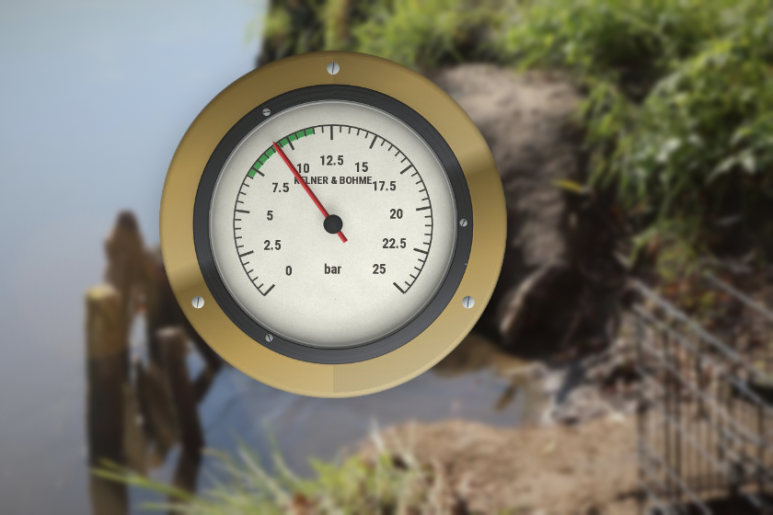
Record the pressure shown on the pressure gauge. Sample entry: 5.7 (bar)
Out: 9.25 (bar)
